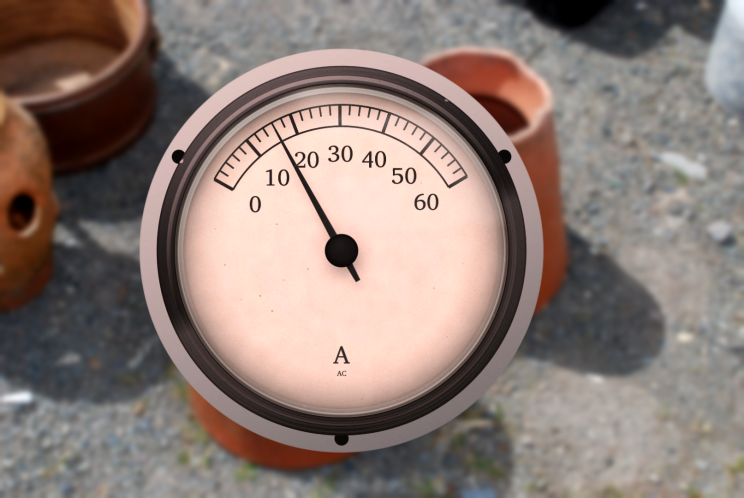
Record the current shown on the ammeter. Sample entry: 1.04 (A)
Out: 16 (A)
